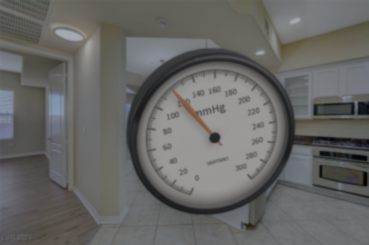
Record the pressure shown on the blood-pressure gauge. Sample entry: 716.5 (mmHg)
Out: 120 (mmHg)
